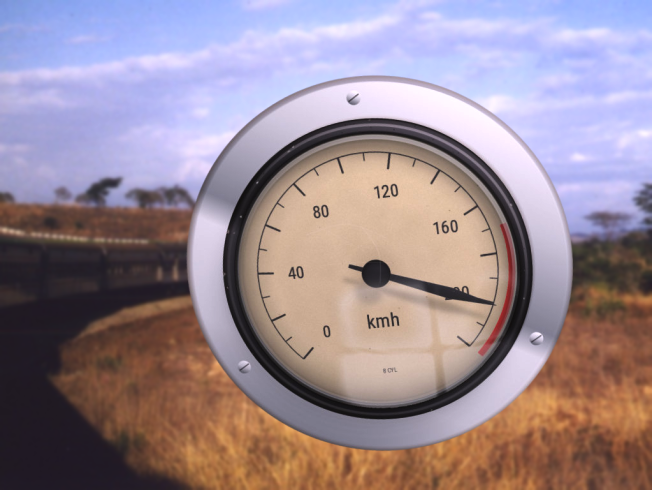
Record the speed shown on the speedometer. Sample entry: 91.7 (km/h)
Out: 200 (km/h)
